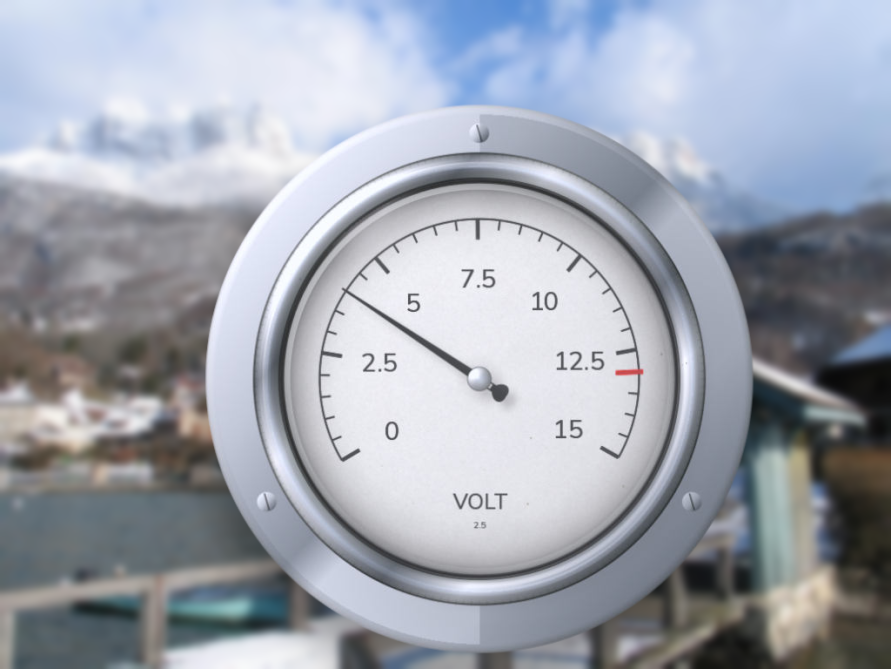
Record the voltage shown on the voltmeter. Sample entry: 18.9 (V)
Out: 4 (V)
